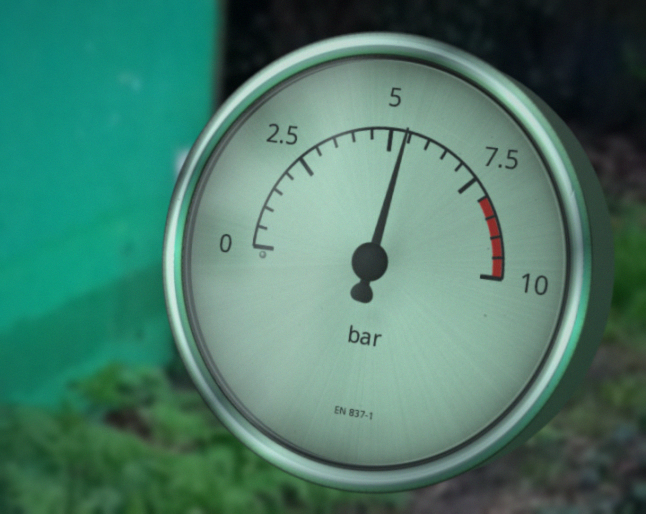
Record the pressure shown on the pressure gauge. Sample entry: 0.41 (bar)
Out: 5.5 (bar)
